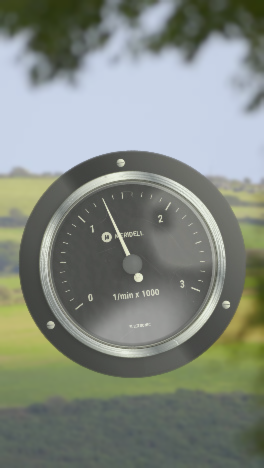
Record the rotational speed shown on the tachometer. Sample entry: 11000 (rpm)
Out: 1300 (rpm)
